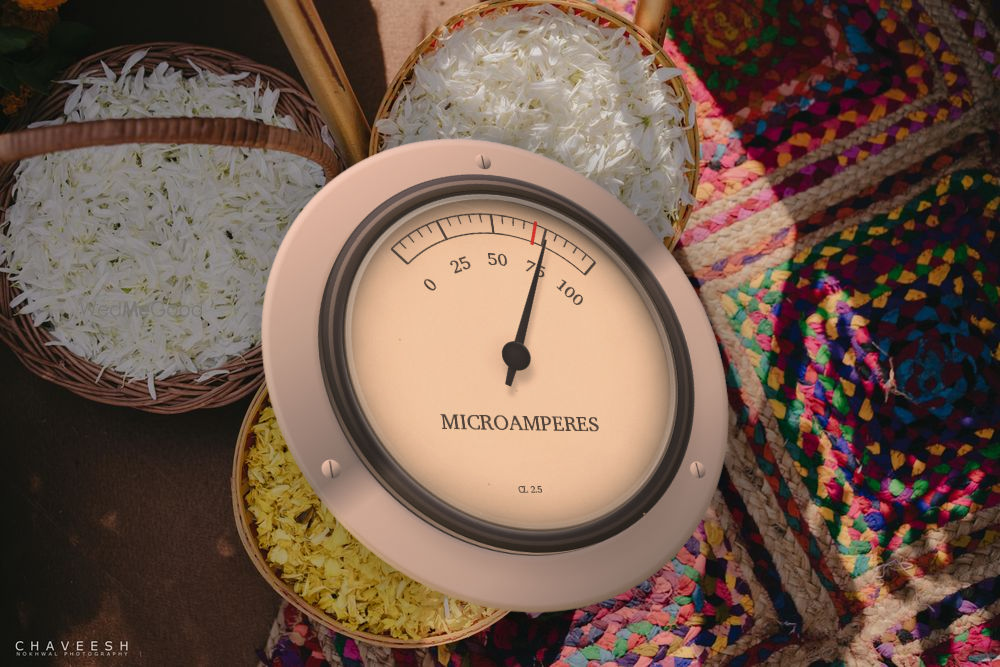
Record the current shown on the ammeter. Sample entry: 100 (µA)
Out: 75 (µA)
